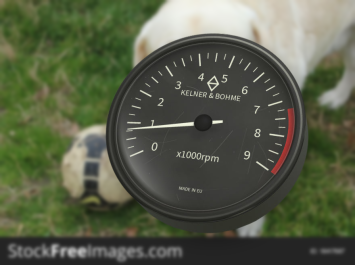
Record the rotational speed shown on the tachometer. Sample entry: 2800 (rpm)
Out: 750 (rpm)
